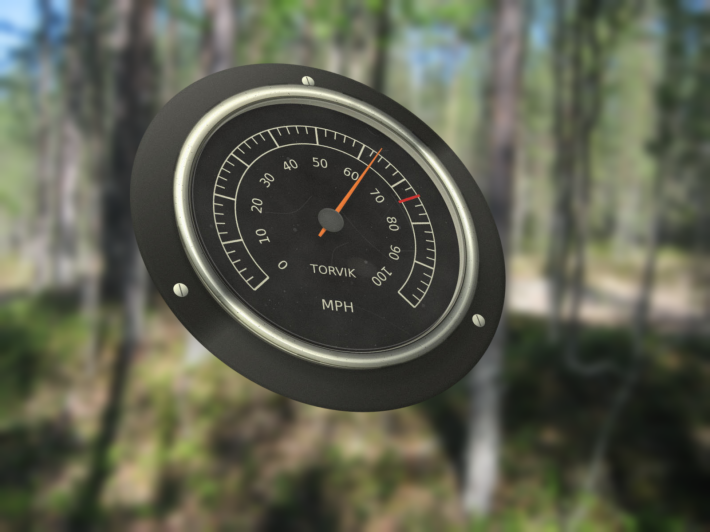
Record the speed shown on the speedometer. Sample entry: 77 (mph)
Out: 63 (mph)
